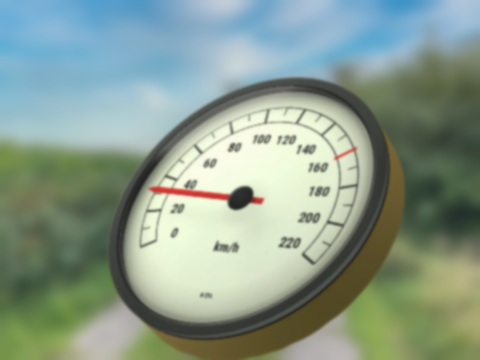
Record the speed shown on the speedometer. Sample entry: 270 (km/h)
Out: 30 (km/h)
